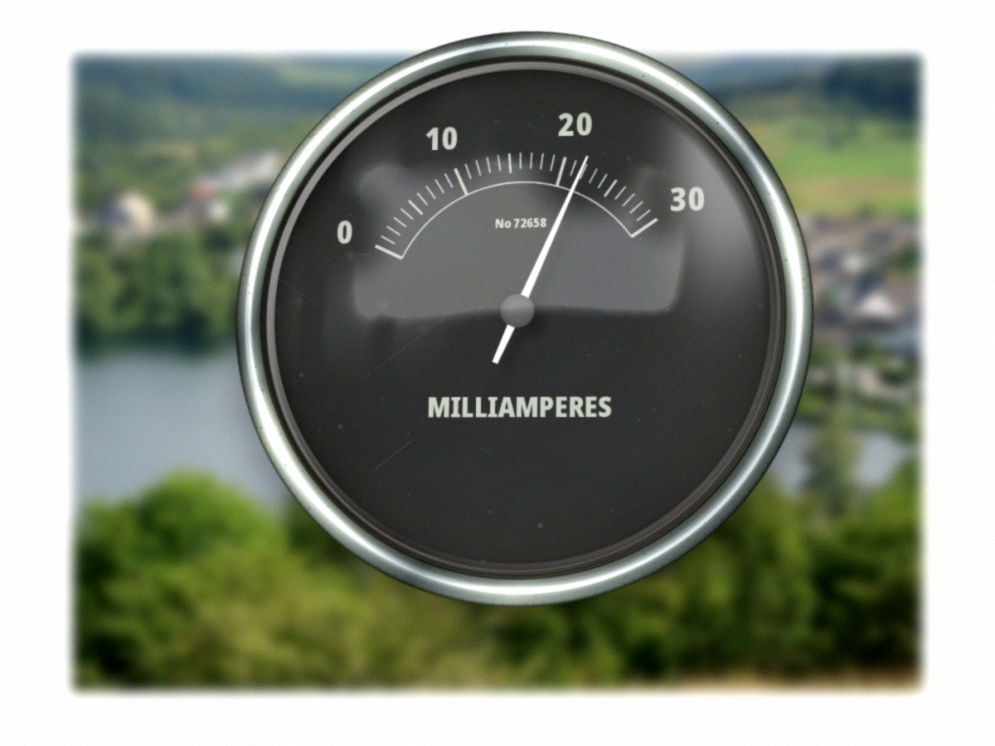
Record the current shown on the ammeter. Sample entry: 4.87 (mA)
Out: 22 (mA)
